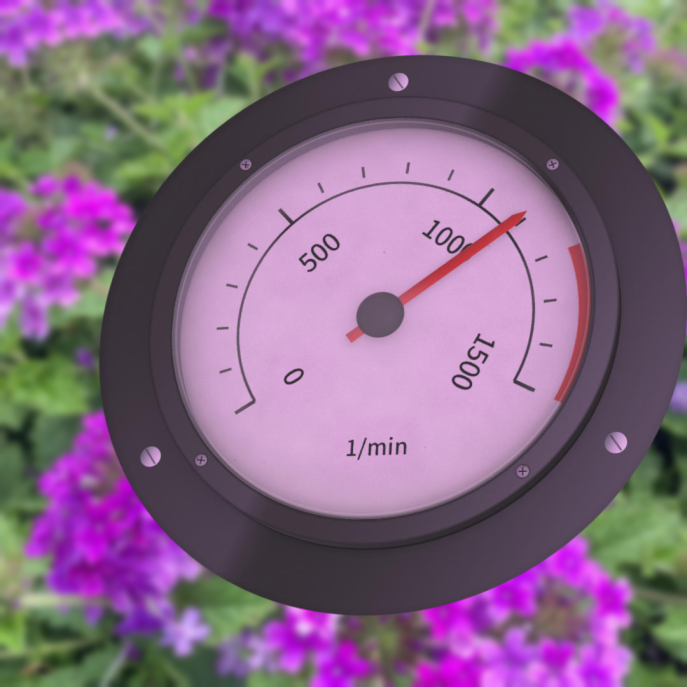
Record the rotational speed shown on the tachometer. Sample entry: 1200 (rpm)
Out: 1100 (rpm)
